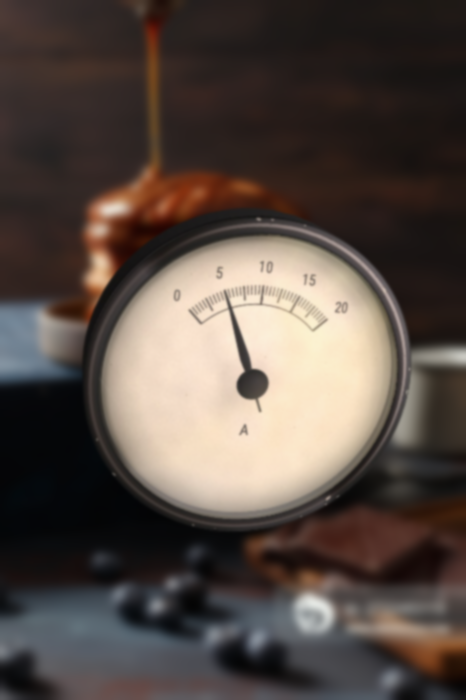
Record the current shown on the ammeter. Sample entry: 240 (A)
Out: 5 (A)
